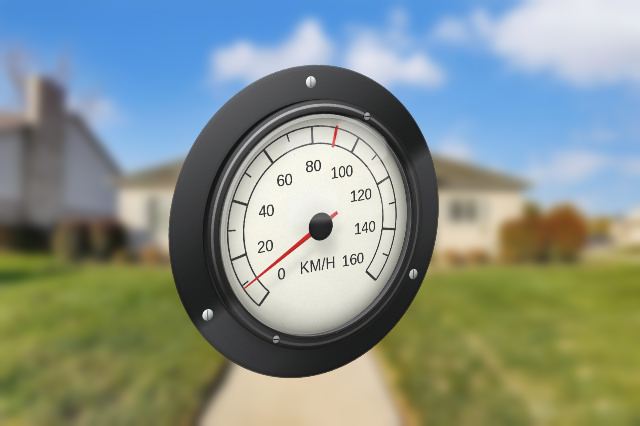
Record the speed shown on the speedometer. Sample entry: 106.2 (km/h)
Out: 10 (km/h)
